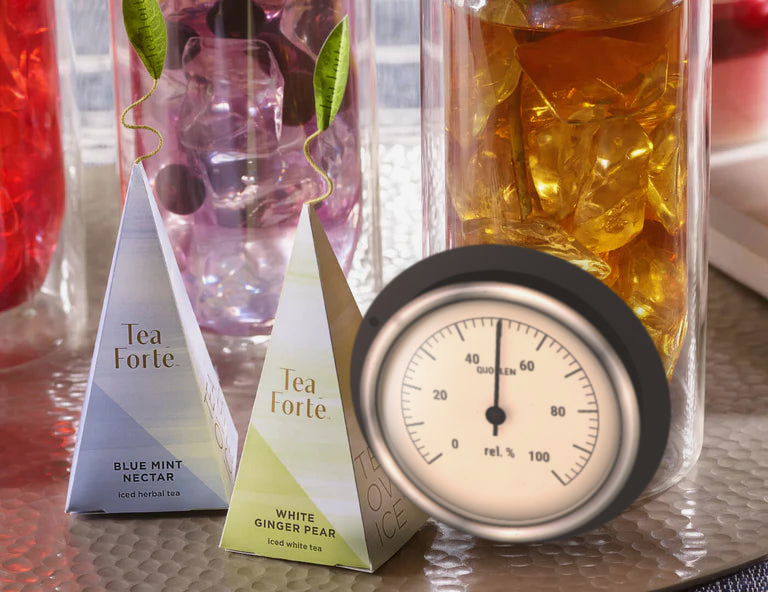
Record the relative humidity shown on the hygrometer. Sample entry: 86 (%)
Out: 50 (%)
